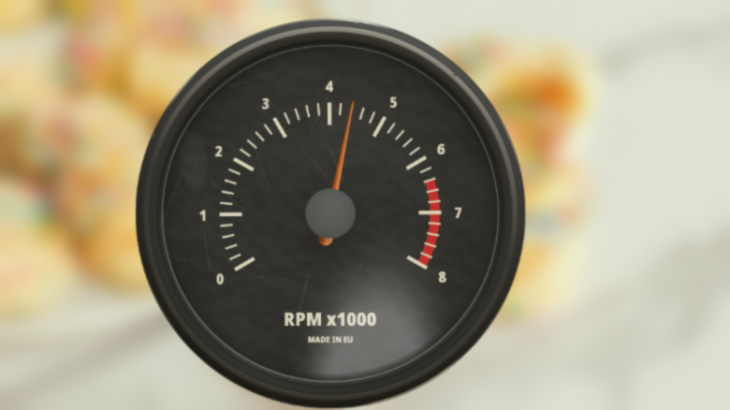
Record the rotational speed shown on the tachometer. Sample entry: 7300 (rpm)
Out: 4400 (rpm)
